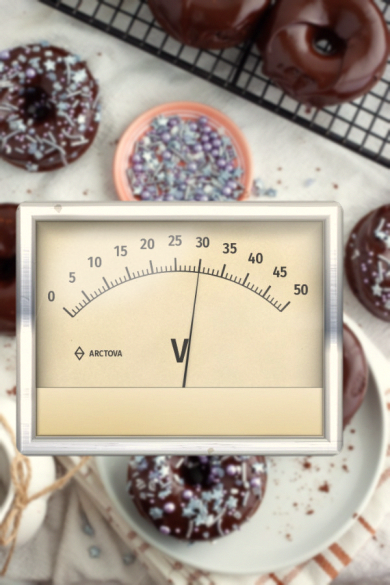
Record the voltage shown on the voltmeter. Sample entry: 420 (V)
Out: 30 (V)
